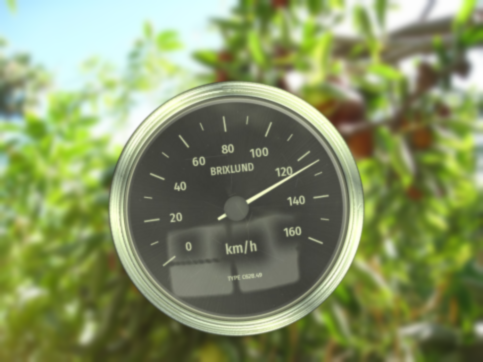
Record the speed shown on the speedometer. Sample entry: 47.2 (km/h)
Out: 125 (km/h)
